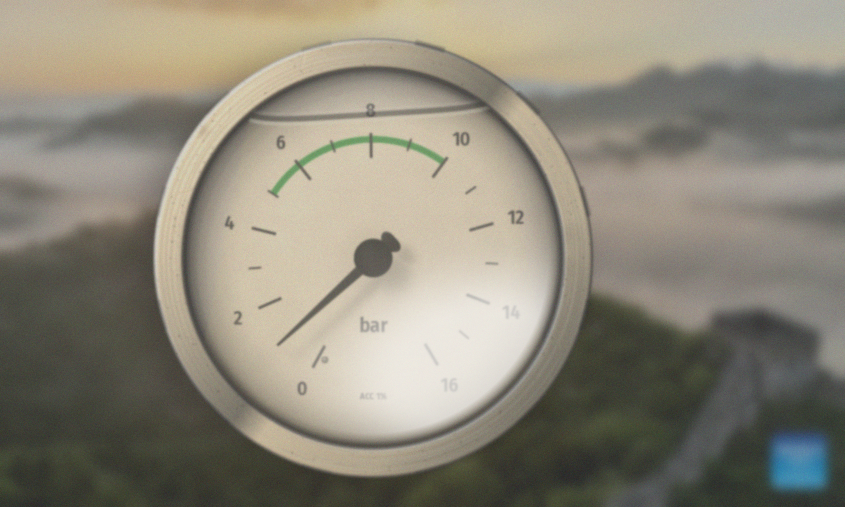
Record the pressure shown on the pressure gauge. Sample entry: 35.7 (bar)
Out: 1 (bar)
